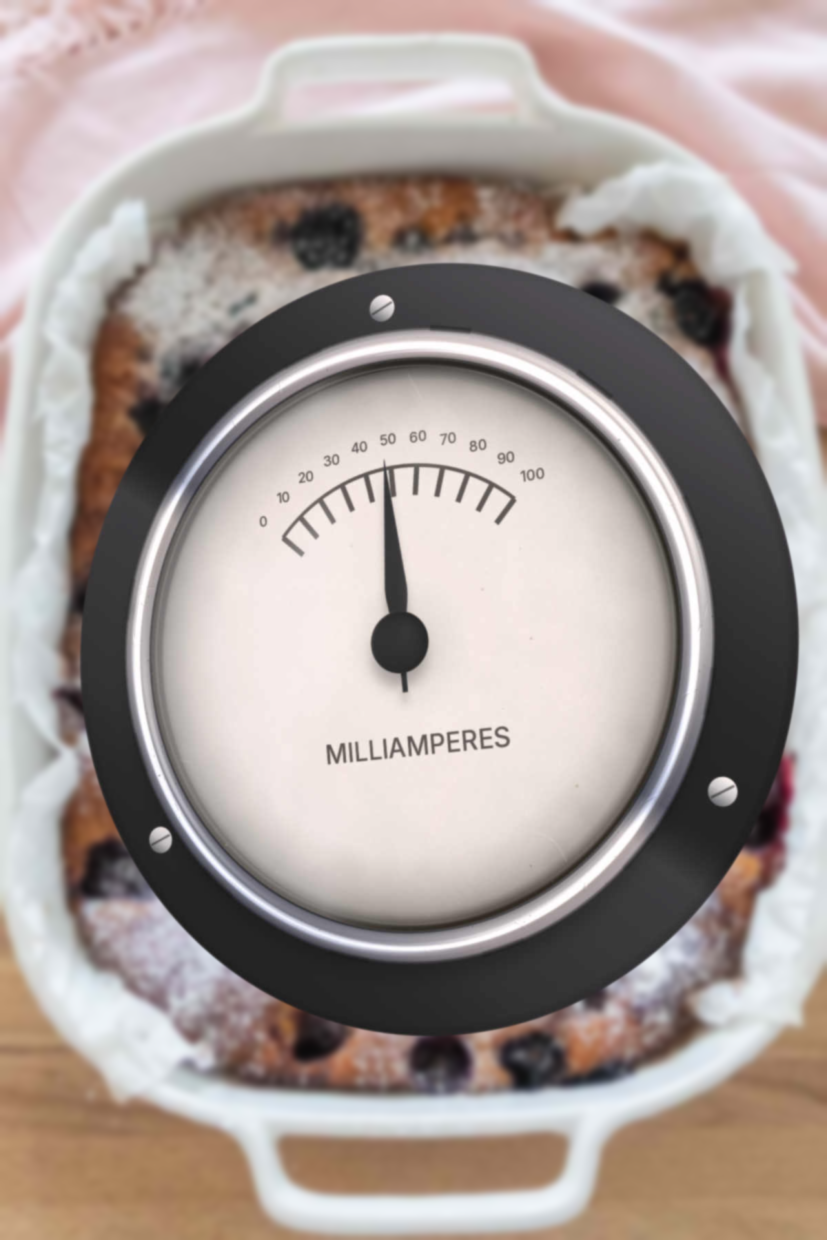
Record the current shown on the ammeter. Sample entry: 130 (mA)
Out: 50 (mA)
